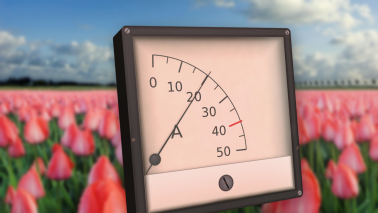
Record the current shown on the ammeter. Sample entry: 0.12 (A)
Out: 20 (A)
